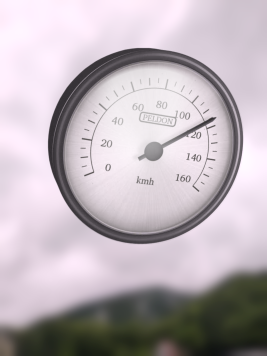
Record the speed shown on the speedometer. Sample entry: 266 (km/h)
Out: 115 (km/h)
